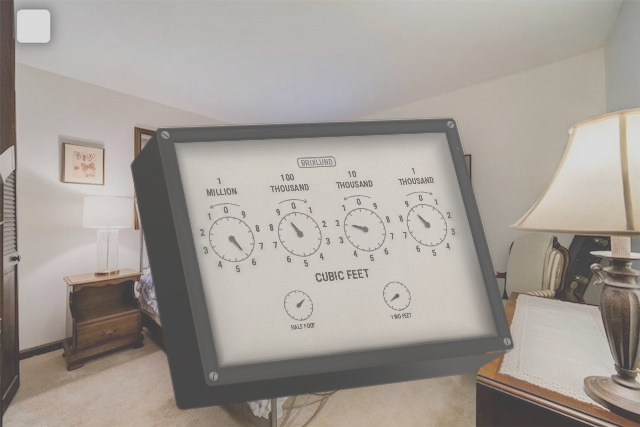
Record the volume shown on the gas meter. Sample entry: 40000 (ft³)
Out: 591900 (ft³)
